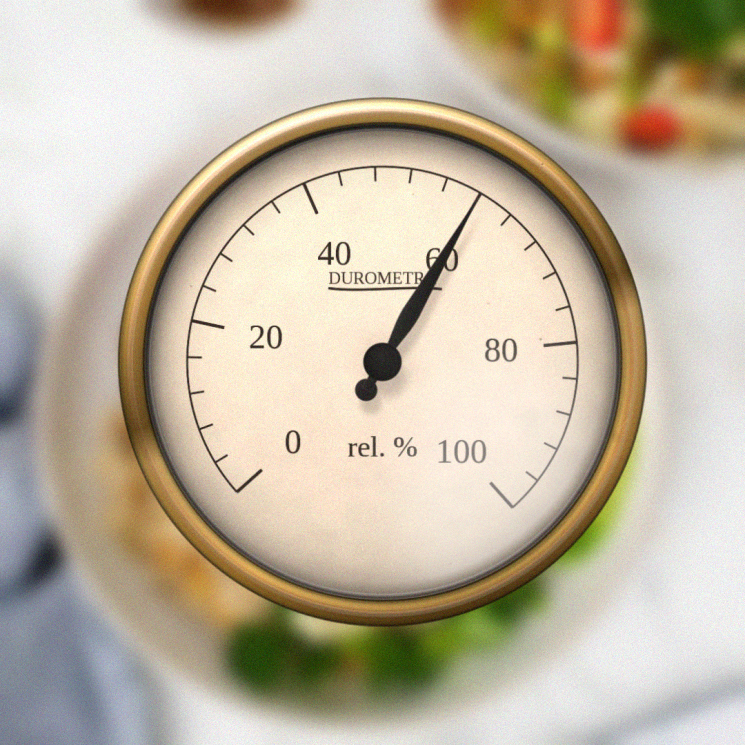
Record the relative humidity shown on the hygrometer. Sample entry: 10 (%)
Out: 60 (%)
